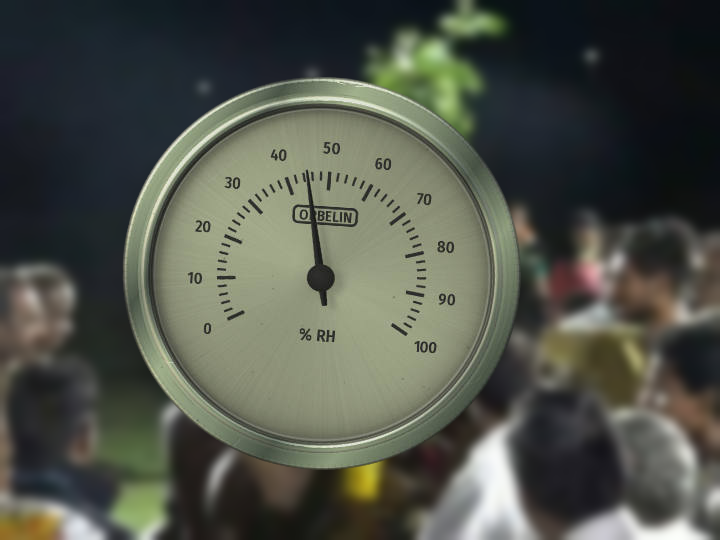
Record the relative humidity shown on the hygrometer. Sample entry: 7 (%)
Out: 45 (%)
